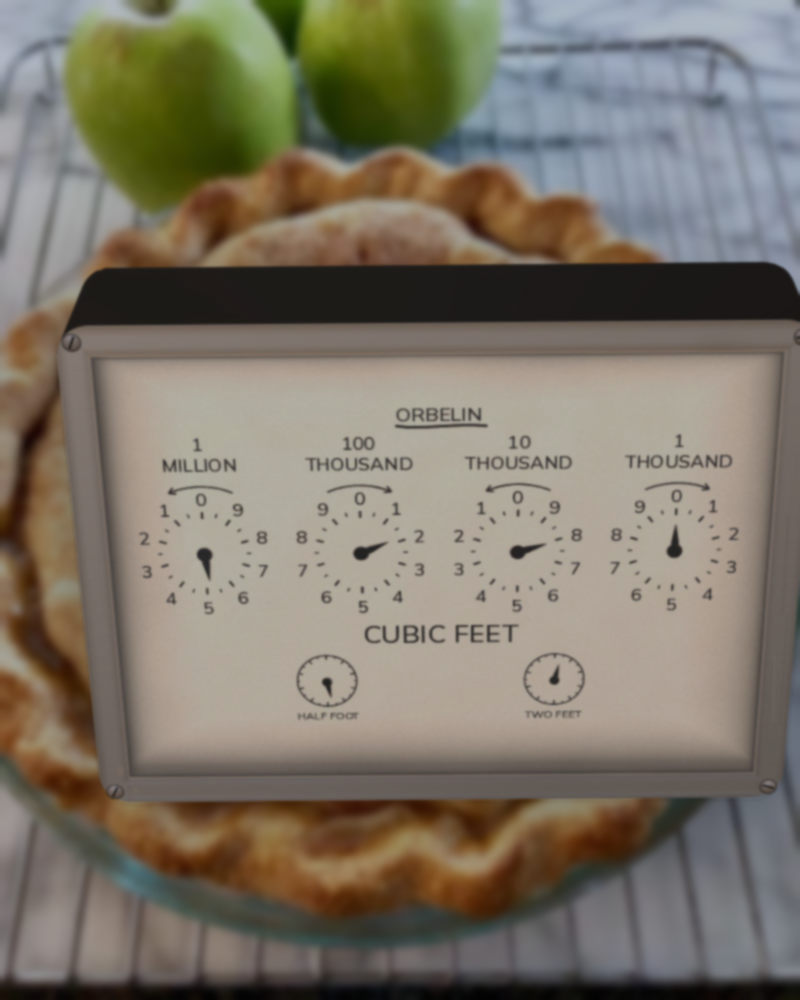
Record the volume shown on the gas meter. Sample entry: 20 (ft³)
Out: 518000 (ft³)
